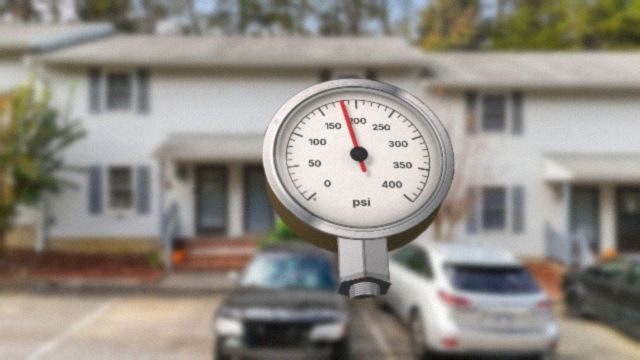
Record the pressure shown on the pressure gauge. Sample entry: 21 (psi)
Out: 180 (psi)
